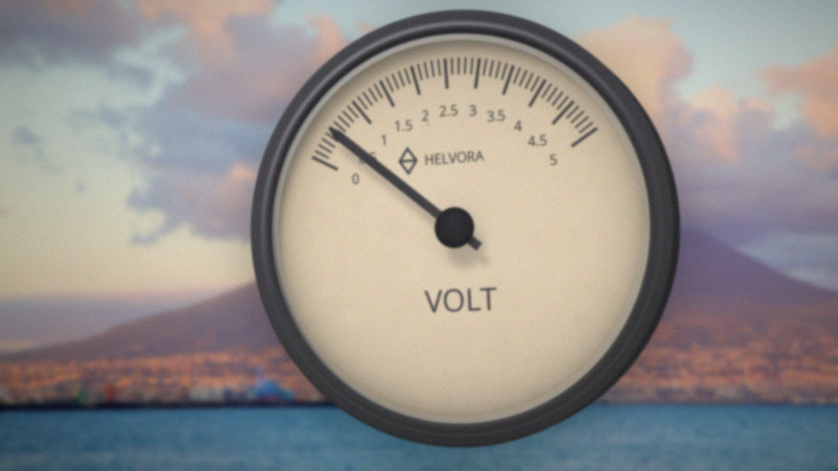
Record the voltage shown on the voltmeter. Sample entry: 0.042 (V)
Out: 0.5 (V)
